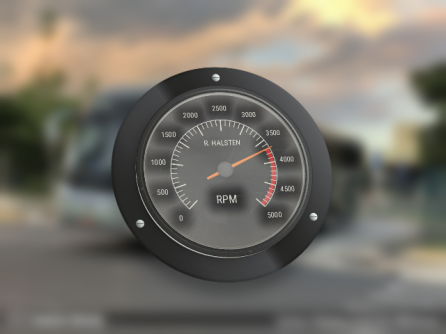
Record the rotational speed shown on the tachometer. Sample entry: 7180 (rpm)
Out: 3700 (rpm)
